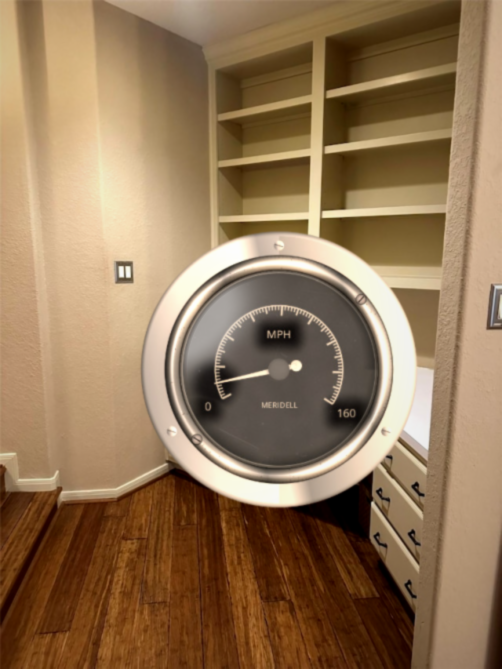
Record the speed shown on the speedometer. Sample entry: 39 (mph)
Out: 10 (mph)
